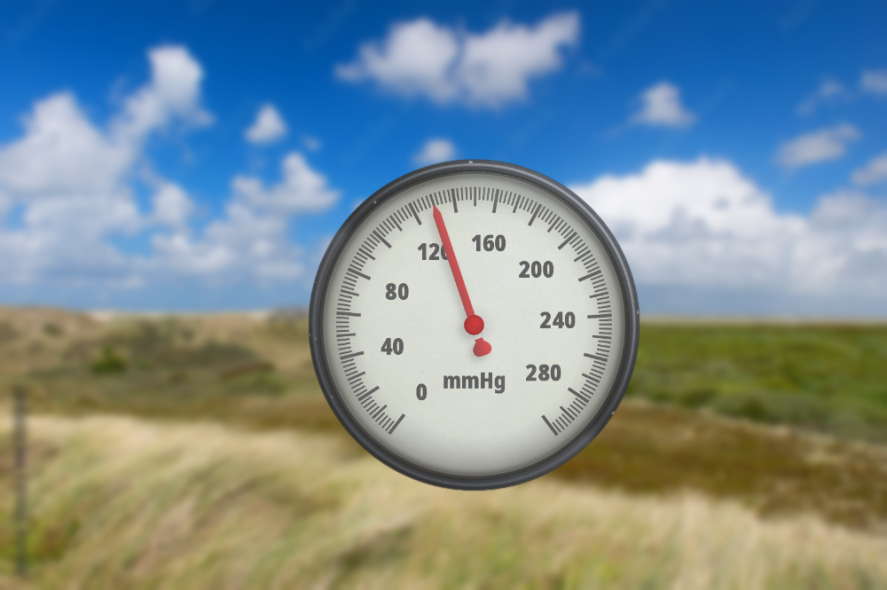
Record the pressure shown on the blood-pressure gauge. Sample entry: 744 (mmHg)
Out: 130 (mmHg)
